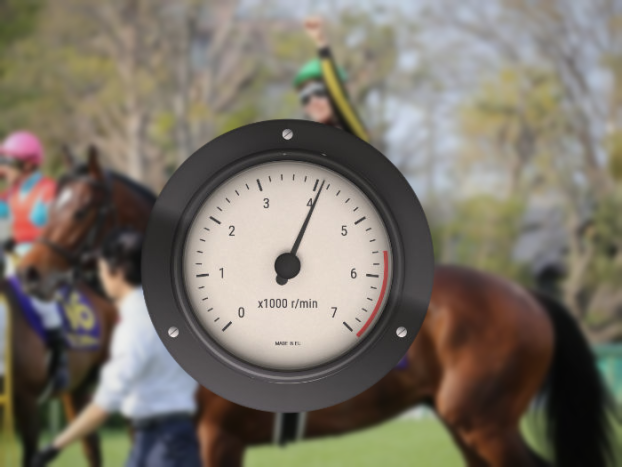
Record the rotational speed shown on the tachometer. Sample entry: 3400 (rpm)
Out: 4100 (rpm)
